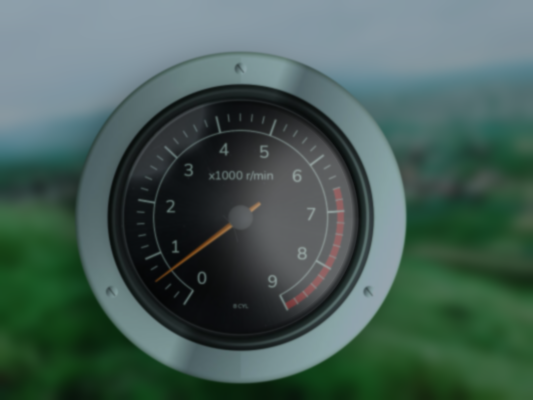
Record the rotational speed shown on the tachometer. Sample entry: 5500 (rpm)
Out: 600 (rpm)
